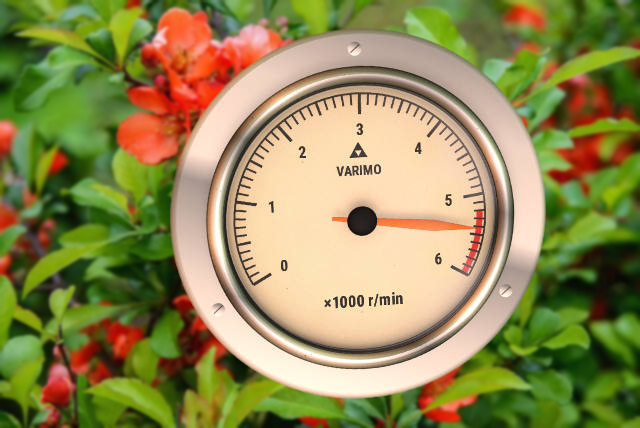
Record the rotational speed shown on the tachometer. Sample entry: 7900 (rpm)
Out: 5400 (rpm)
